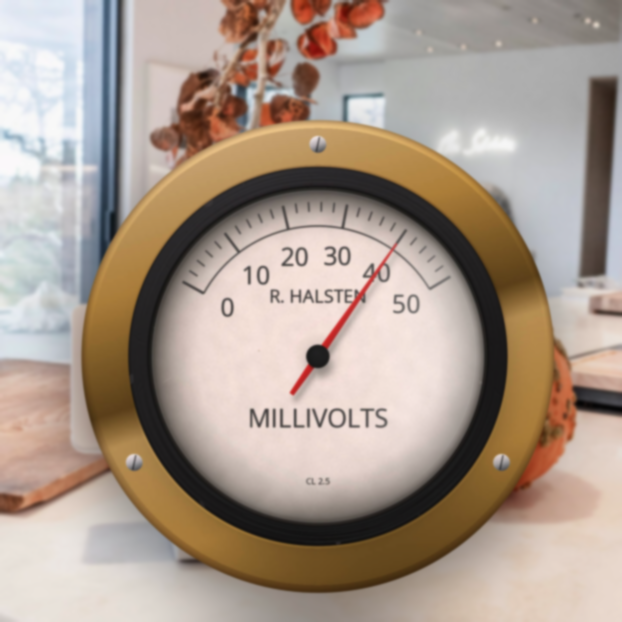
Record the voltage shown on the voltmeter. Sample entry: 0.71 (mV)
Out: 40 (mV)
